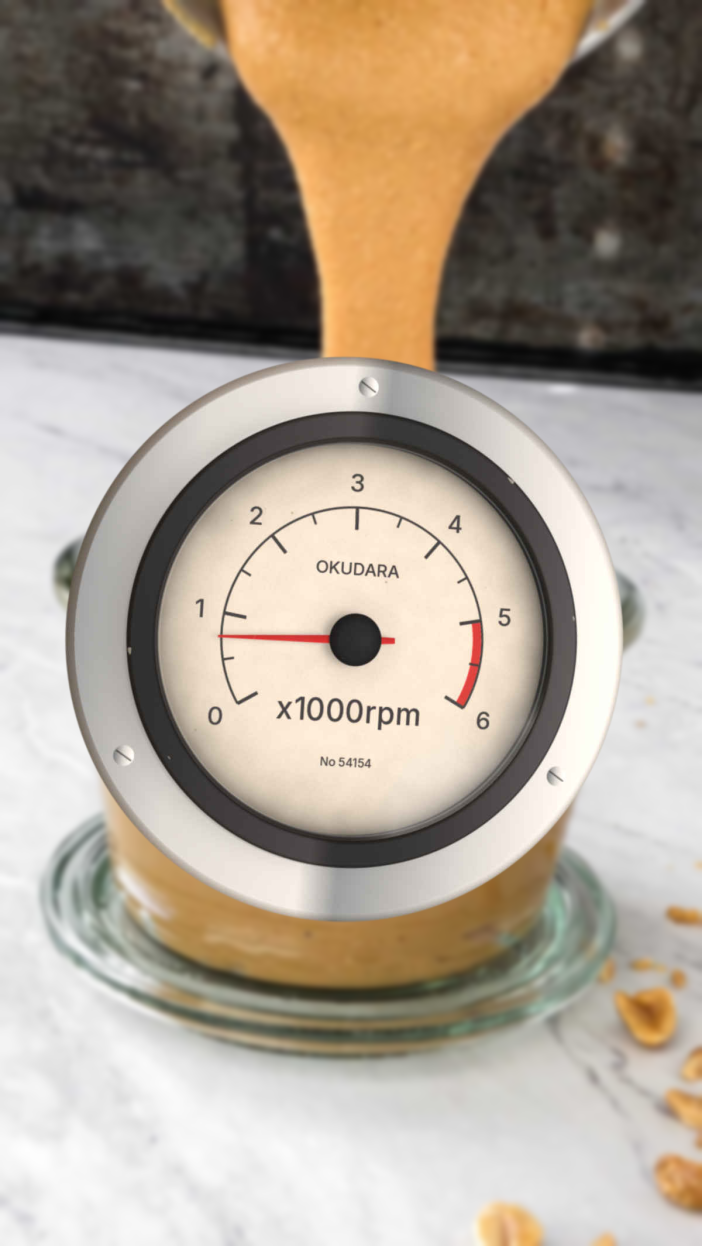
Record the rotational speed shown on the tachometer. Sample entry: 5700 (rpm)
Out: 750 (rpm)
